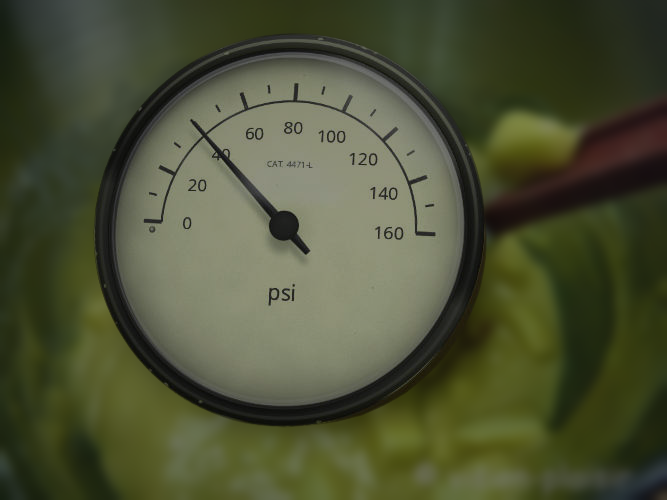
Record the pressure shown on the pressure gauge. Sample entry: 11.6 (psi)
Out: 40 (psi)
